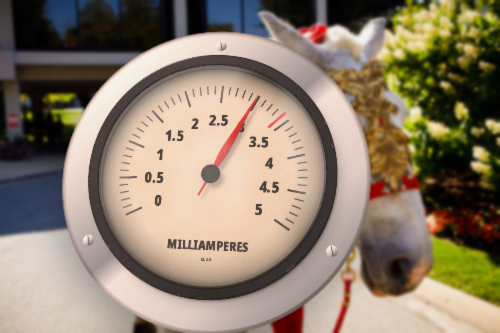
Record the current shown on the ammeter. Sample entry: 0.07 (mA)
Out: 3 (mA)
